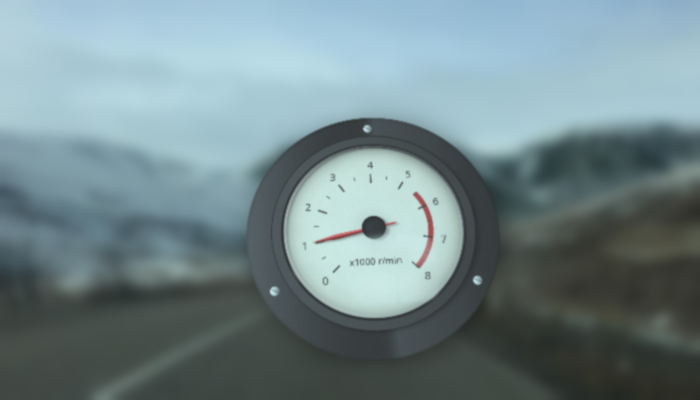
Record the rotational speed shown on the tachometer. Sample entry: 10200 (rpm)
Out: 1000 (rpm)
